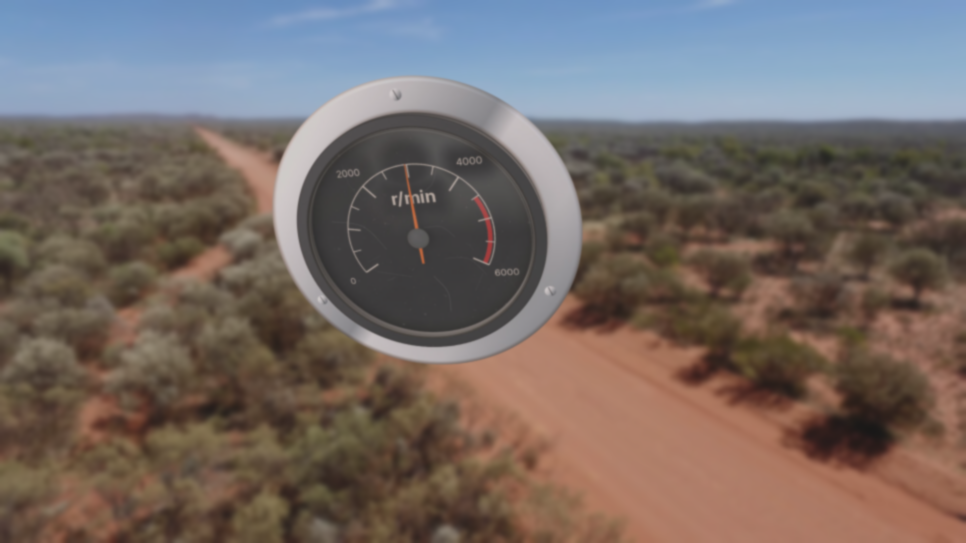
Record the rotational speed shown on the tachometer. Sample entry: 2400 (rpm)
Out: 3000 (rpm)
